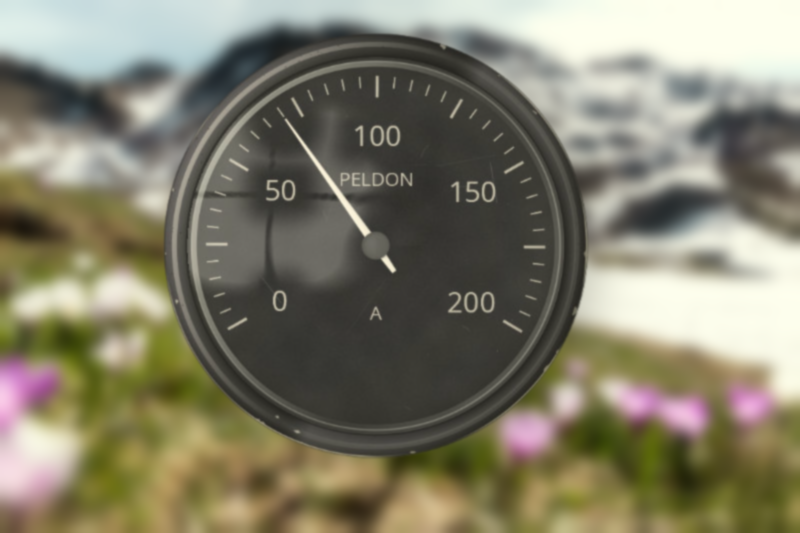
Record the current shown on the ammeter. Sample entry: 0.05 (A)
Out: 70 (A)
